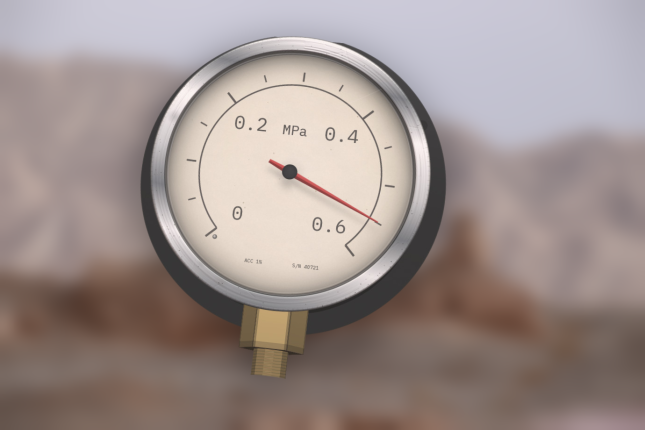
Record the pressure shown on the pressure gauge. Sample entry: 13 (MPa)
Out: 0.55 (MPa)
